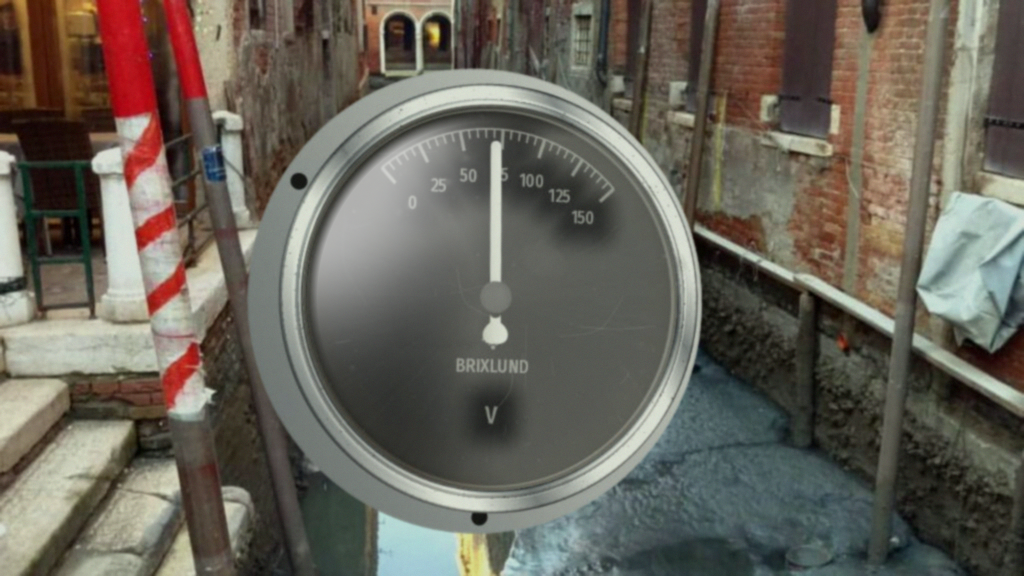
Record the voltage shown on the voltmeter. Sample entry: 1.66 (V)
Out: 70 (V)
